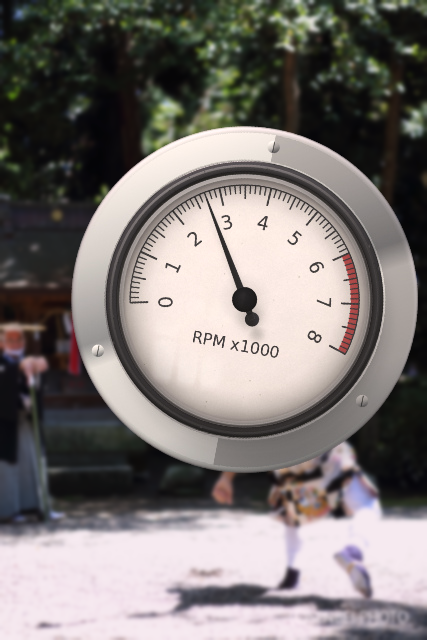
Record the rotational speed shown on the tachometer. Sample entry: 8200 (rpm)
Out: 2700 (rpm)
